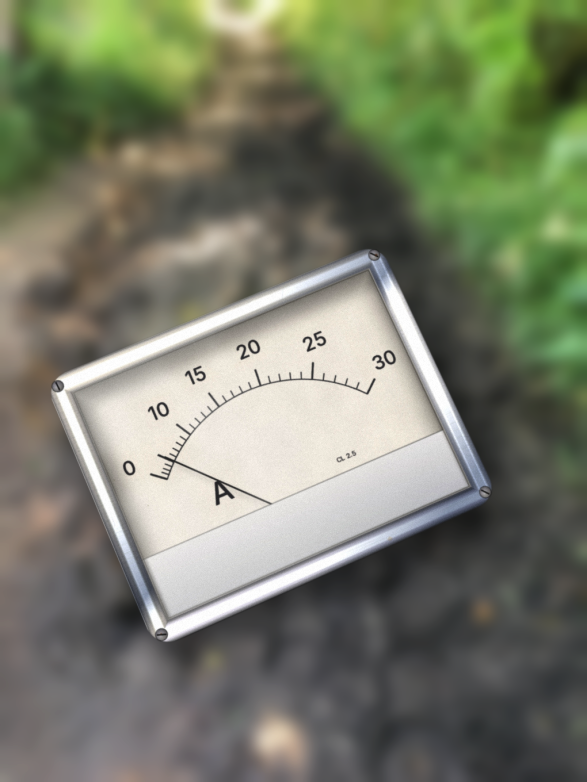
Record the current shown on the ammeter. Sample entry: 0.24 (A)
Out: 5 (A)
